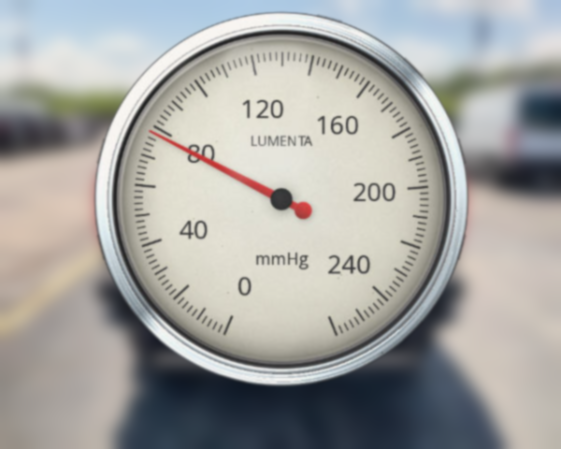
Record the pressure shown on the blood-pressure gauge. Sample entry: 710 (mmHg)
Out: 78 (mmHg)
